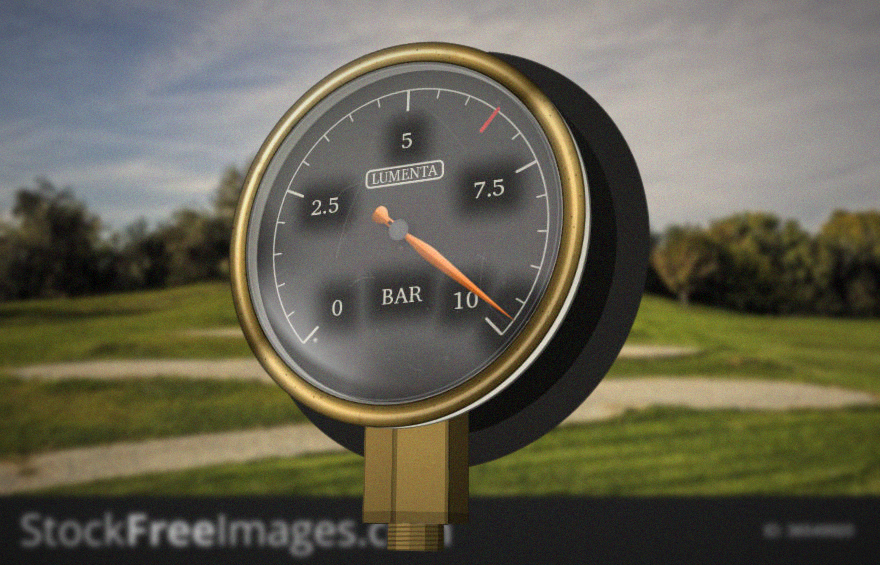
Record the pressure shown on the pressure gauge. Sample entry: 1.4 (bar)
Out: 9.75 (bar)
